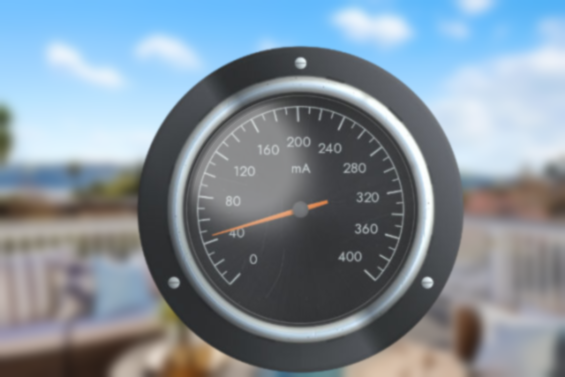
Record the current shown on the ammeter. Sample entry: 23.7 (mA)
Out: 45 (mA)
